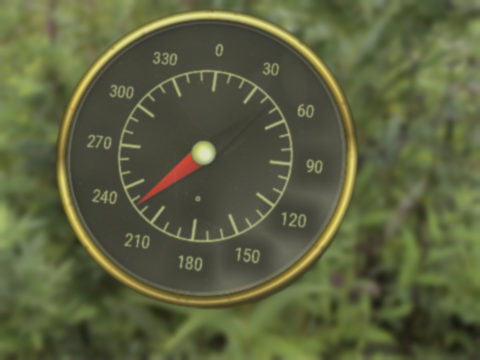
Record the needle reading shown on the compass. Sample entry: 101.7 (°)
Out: 225 (°)
